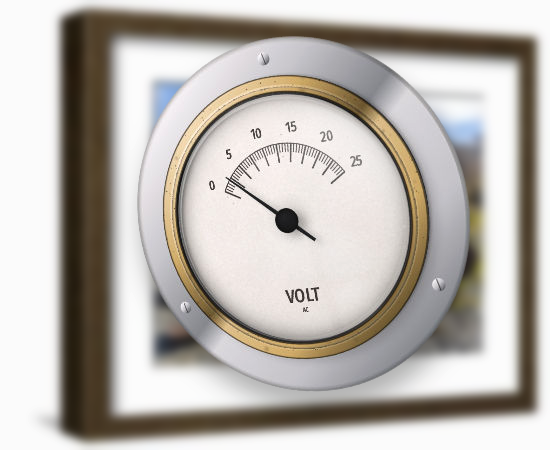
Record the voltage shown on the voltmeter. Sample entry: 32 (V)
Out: 2.5 (V)
